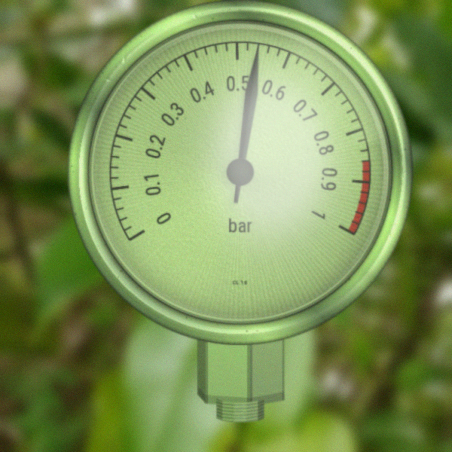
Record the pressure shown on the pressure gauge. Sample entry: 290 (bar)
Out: 0.54 (bar)
